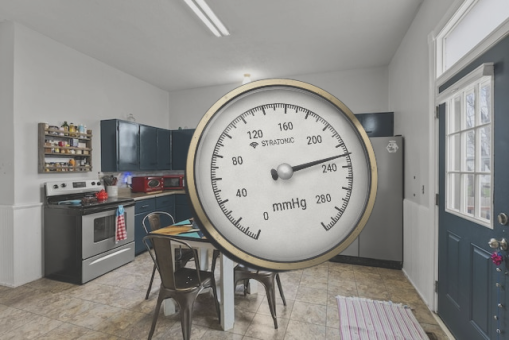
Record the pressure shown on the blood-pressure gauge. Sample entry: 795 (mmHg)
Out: 230 (mmHg)
